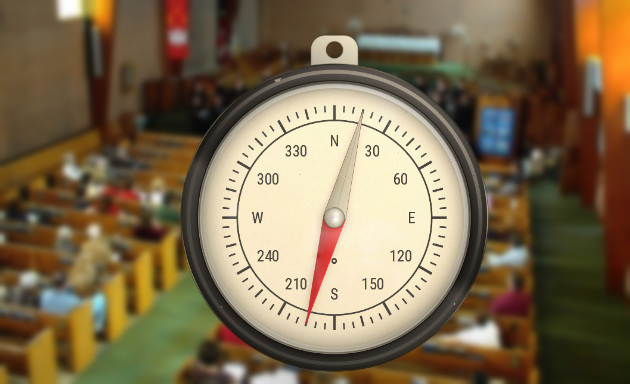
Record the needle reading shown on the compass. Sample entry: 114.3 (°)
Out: 195 (°)
